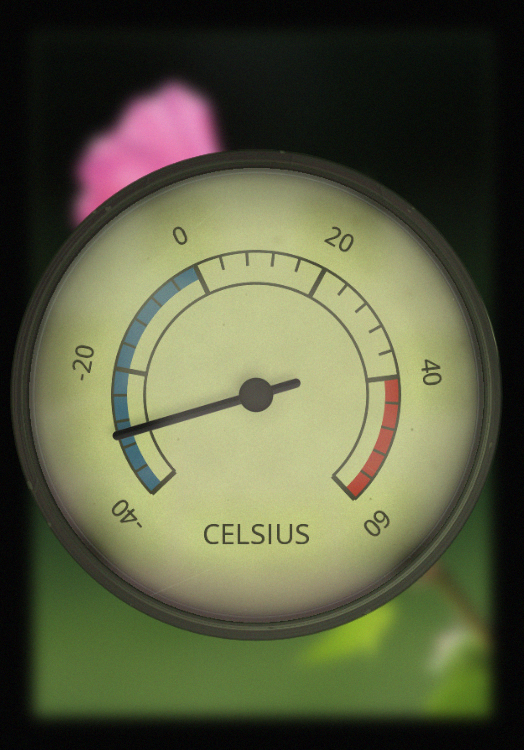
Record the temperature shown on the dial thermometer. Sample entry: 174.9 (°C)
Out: -30 (°C)
